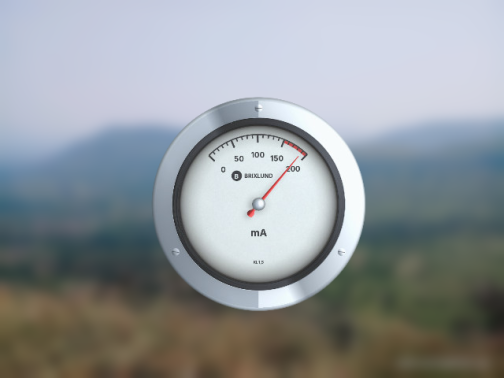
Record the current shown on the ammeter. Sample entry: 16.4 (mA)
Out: 190 (mA)
